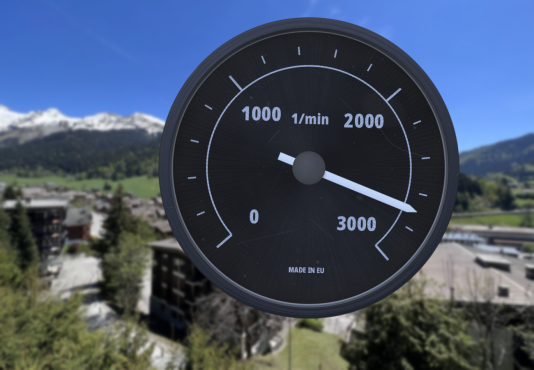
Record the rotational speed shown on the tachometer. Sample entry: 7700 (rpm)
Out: 2700 (rpm)
